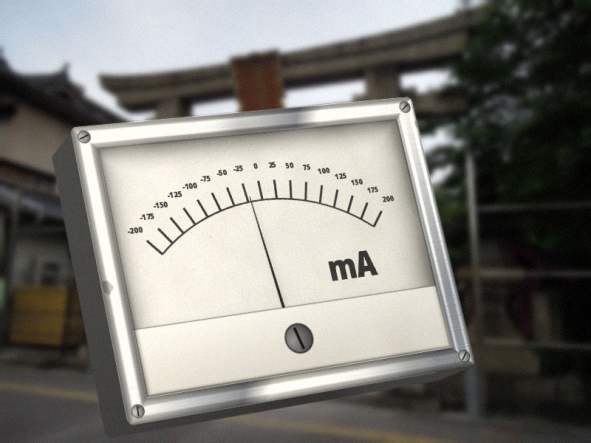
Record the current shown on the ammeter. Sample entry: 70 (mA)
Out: -25 (mA)
